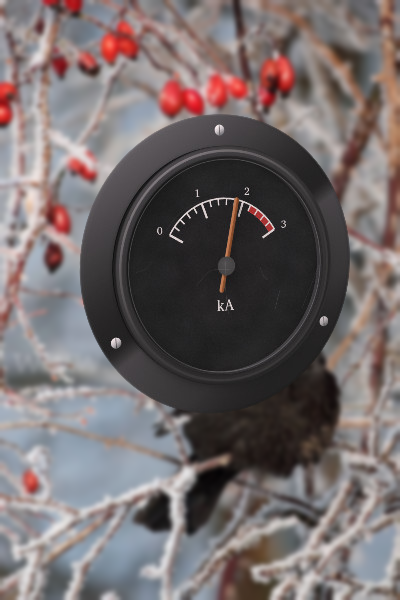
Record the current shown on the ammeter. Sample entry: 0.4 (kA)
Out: 1.8 (kA)
